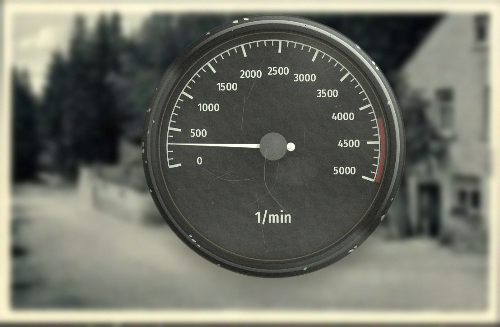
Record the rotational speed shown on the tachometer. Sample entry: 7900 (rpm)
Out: 300 (rpm)
